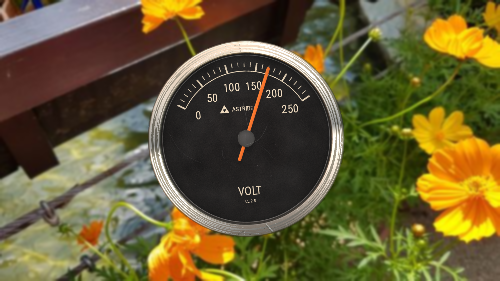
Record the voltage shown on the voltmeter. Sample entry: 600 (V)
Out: 170 (V)
